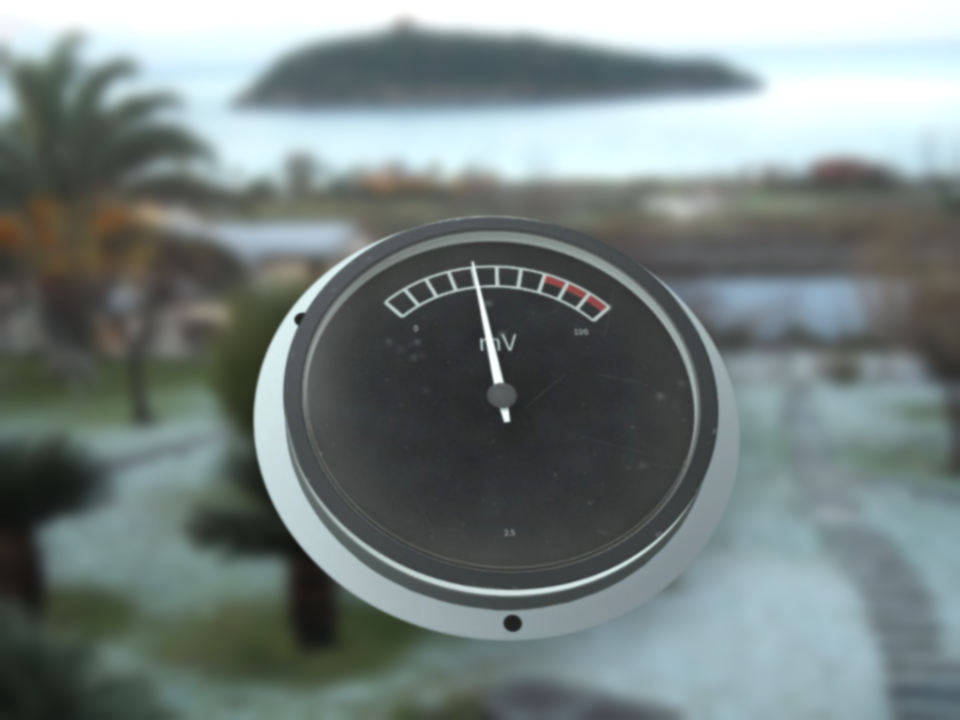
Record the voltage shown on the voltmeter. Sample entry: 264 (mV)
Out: 40 (mV)
